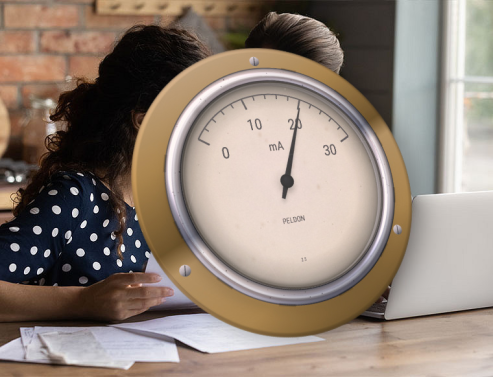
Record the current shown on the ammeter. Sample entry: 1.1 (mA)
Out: 20 (mA)
